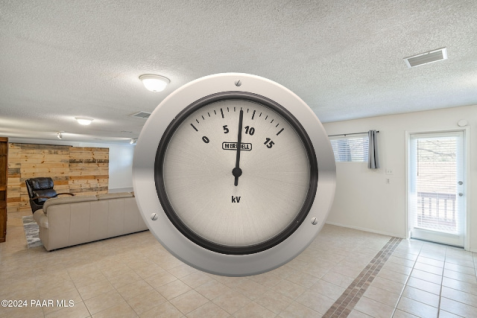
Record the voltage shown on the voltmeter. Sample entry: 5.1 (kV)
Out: 8 (kV)
